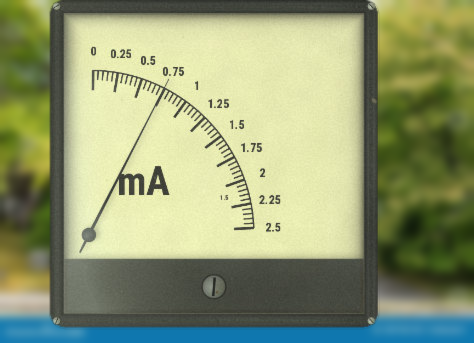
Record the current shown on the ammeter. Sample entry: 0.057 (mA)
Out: 0.75 (mA)
